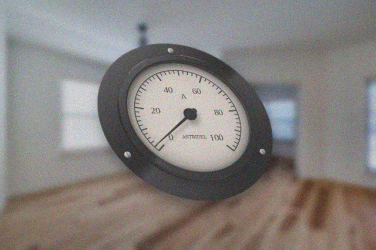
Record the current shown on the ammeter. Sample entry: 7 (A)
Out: 2 (A)
